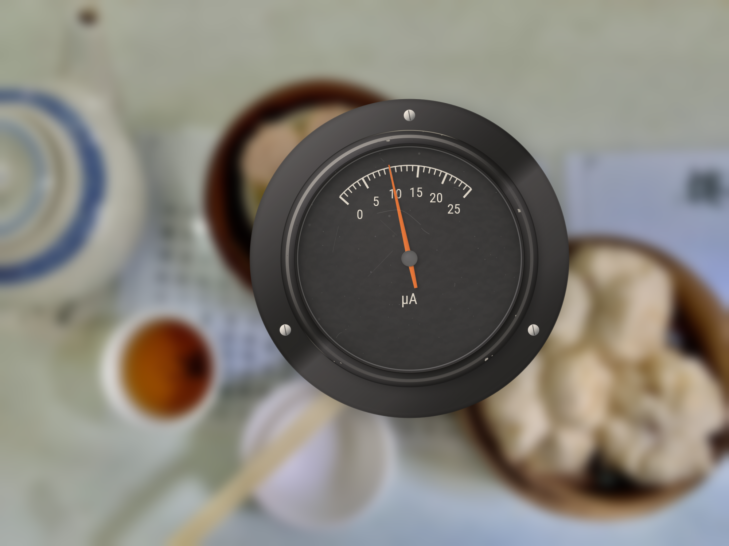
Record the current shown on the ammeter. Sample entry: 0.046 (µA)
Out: 10 (µA)
